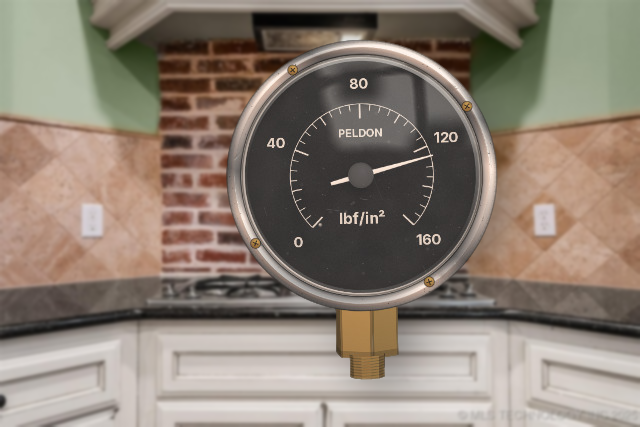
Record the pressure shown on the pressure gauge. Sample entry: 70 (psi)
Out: 125 (psi)
